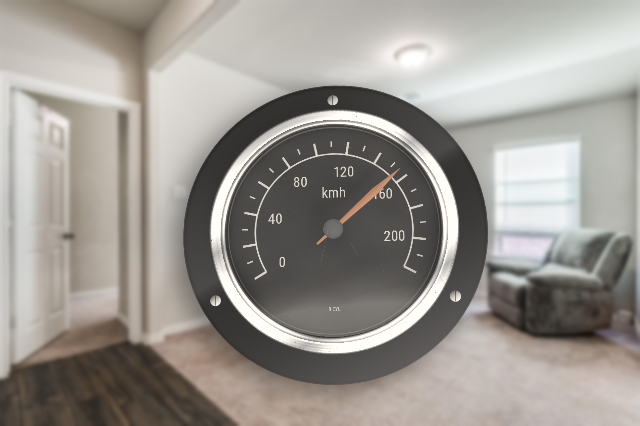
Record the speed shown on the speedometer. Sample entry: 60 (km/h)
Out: 155 (km/h)
